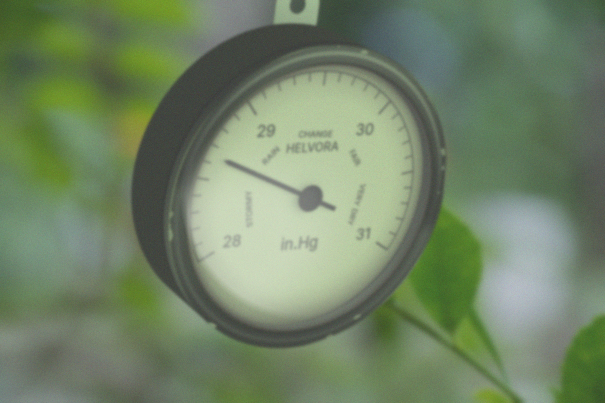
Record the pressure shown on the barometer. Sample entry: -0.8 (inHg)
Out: 28.65 (inHg)
